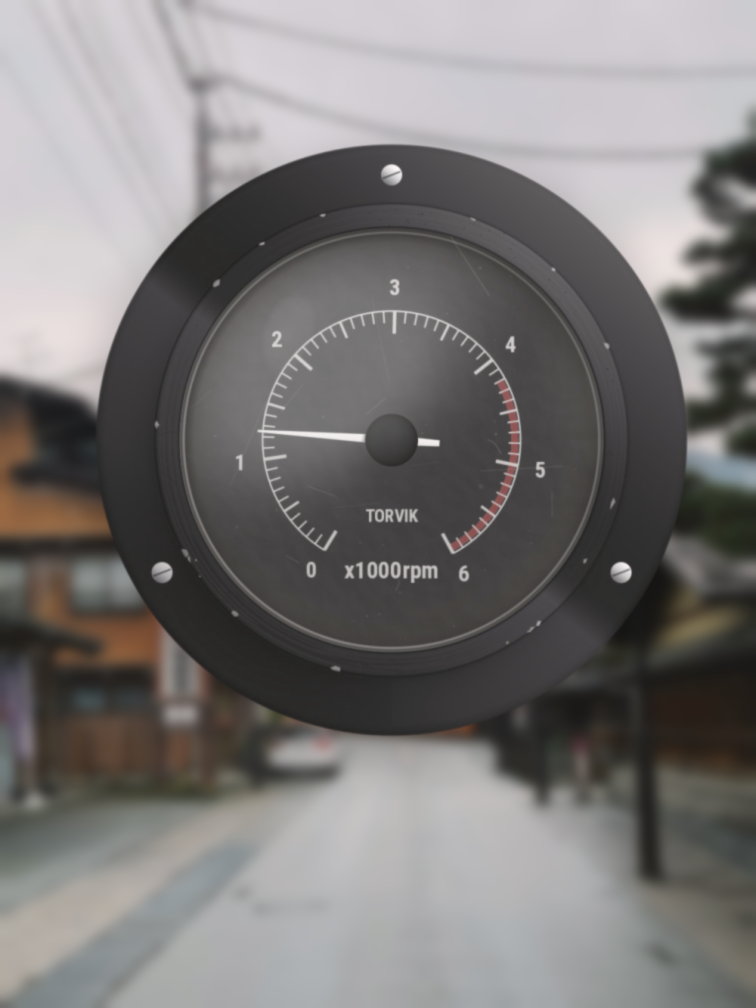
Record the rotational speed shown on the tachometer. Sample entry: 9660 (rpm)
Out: 1250 (rpm)
